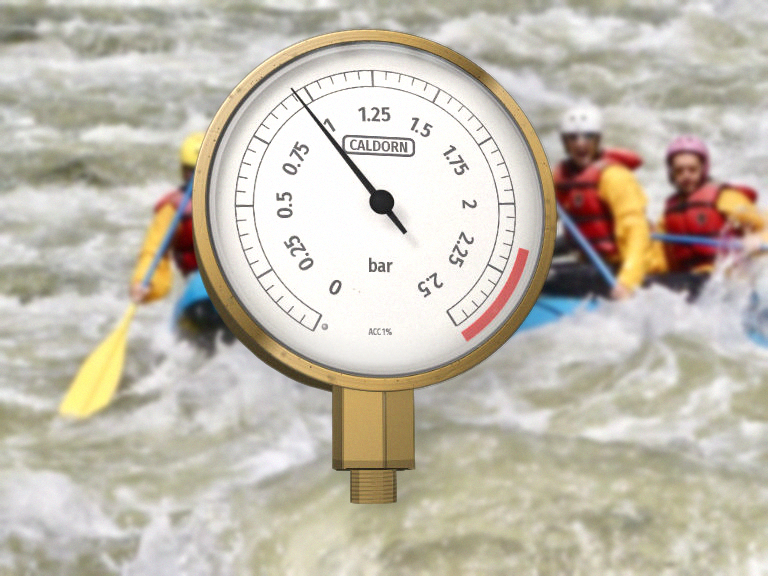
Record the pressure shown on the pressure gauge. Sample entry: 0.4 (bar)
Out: 0.95 (bar)
